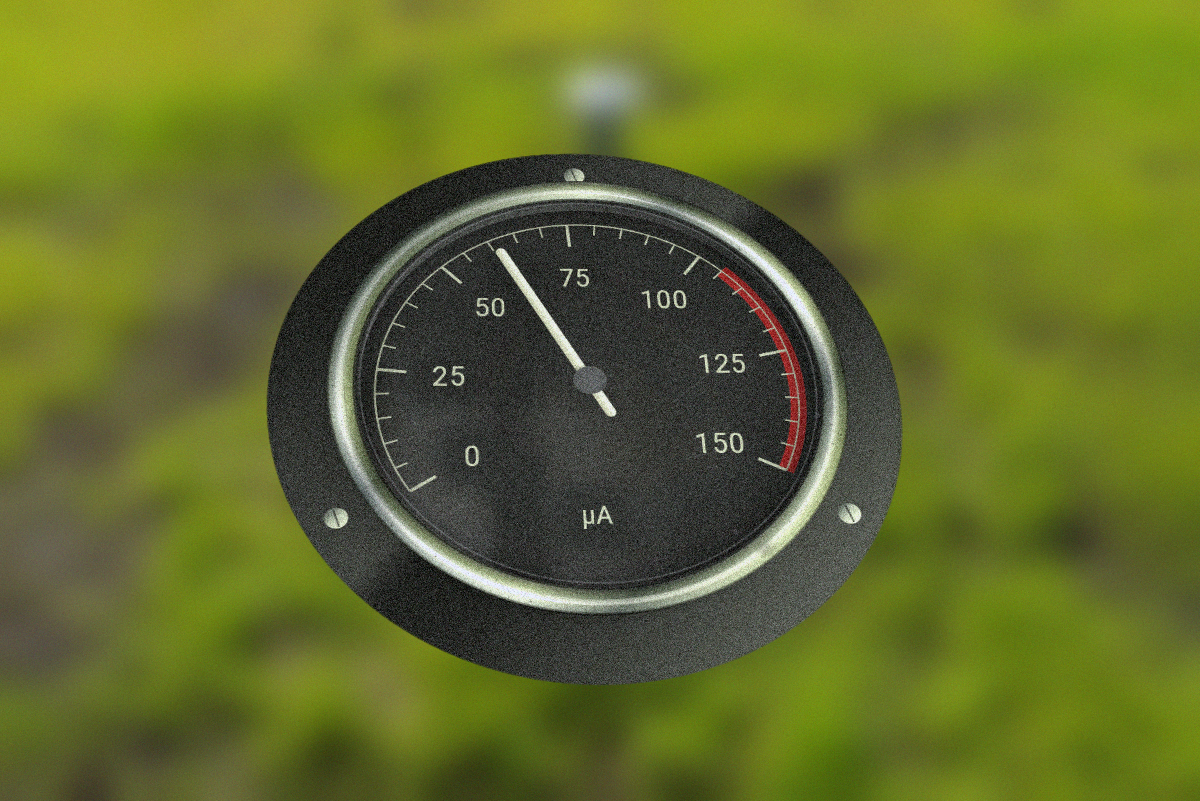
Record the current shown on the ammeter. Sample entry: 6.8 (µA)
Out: 60 (µA)
